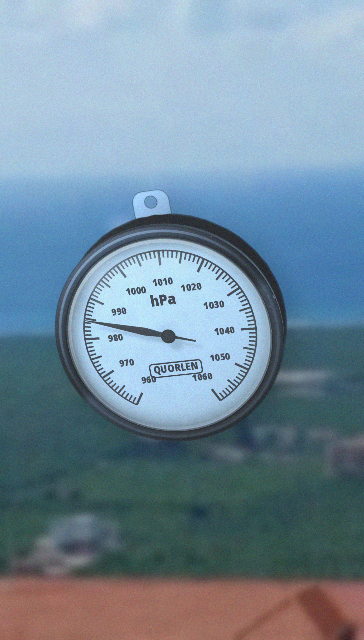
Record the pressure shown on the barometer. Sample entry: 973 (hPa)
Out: 985 (hPa)
